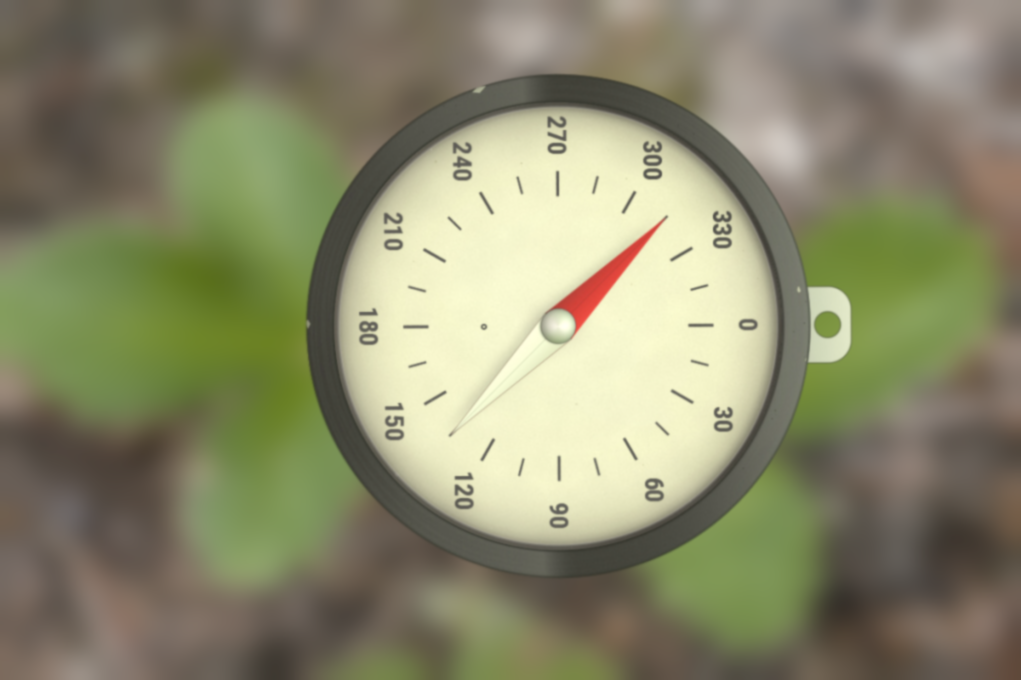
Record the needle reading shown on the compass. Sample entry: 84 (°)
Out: 315 (°)
